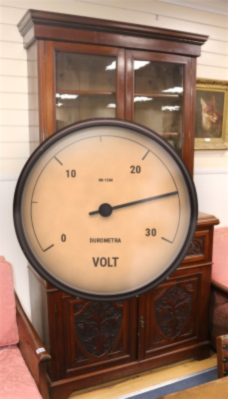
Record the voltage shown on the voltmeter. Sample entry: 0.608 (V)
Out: 25 (V)
